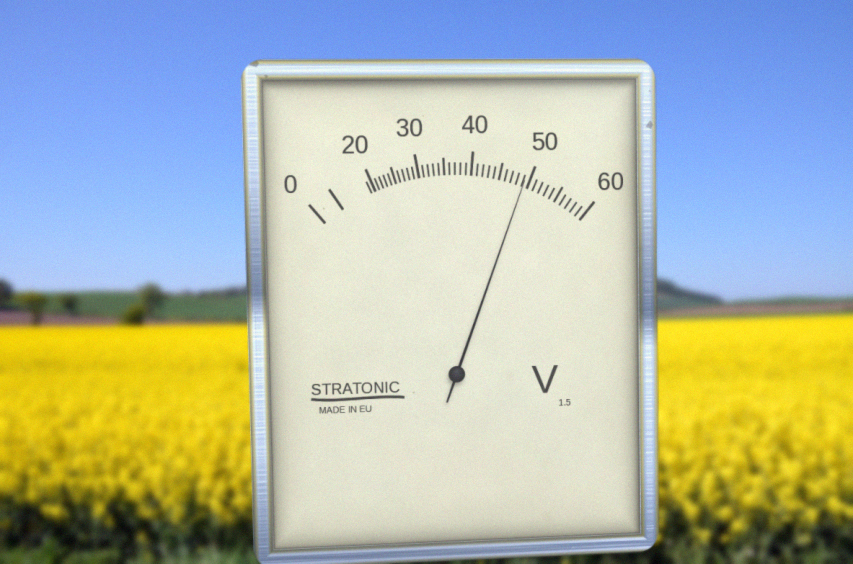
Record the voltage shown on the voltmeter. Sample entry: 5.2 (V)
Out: 49 (V)
